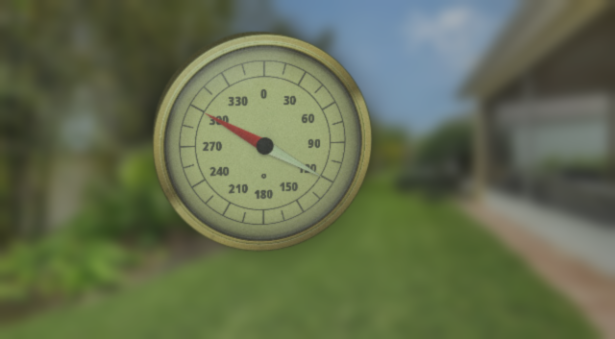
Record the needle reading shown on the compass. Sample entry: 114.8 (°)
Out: 300 (°)
